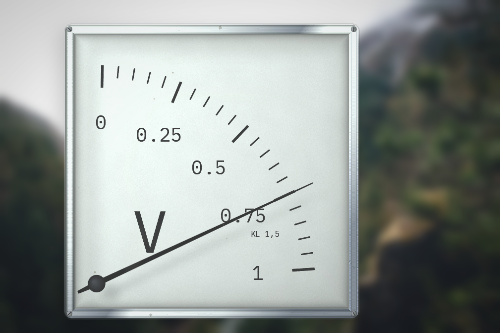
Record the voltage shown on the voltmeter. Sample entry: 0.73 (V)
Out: 0.75 (V)
